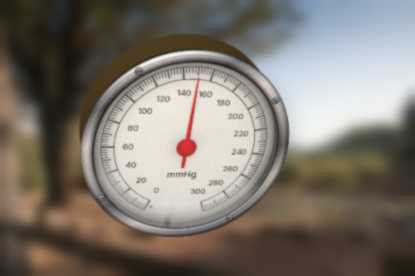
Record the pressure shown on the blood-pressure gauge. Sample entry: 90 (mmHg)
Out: 150 (mmHg)
